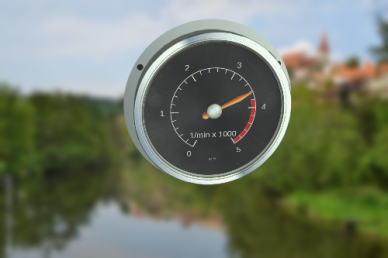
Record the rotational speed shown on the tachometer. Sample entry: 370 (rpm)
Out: 3600 (rpm)
